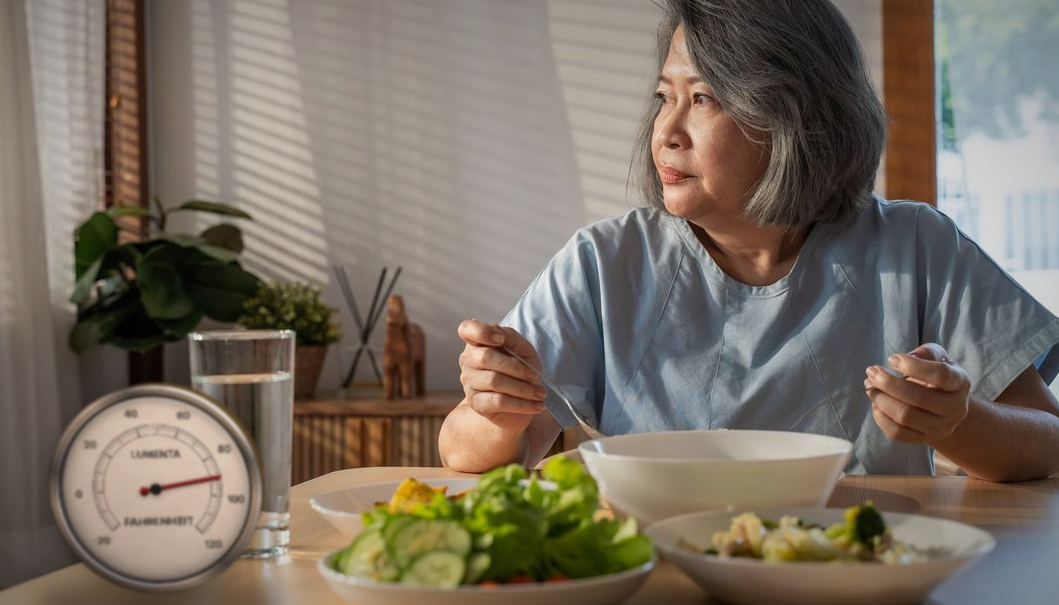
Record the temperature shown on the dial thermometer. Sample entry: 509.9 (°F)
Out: 90 (°F)
